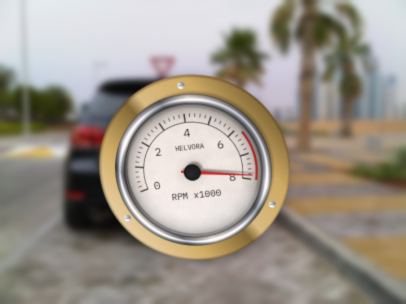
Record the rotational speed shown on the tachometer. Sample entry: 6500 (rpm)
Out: 7800 (rpm)
